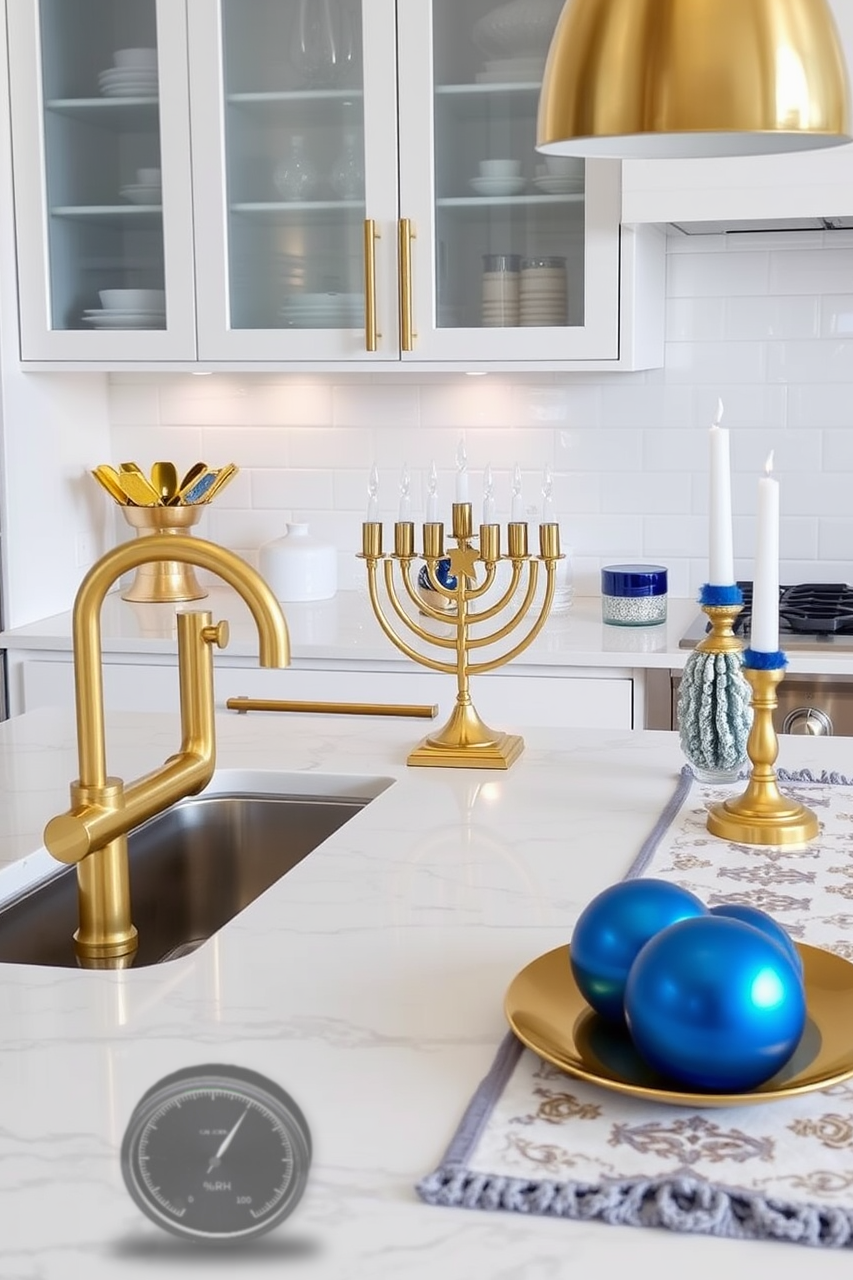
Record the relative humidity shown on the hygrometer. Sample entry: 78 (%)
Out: 60 (%)
